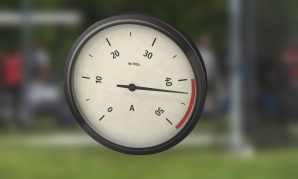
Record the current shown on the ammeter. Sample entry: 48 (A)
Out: 42.5 (A)
